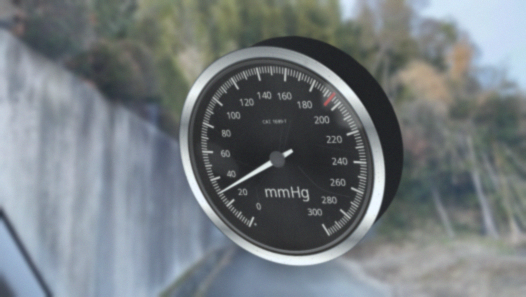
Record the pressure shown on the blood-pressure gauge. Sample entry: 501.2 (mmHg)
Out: 30 (mmHg)
